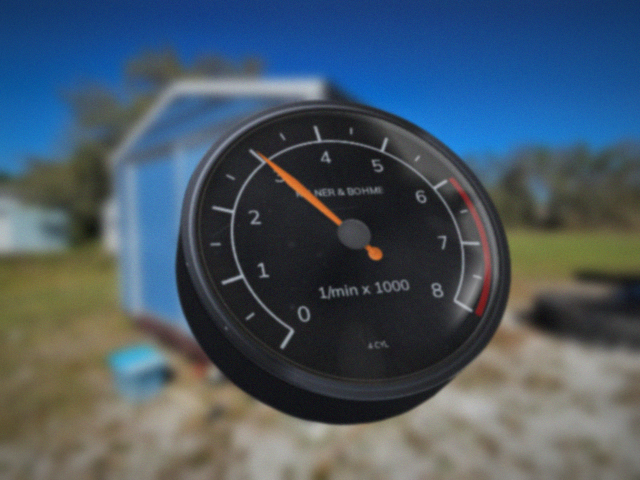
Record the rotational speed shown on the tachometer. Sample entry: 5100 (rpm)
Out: 3000 (rpm)
